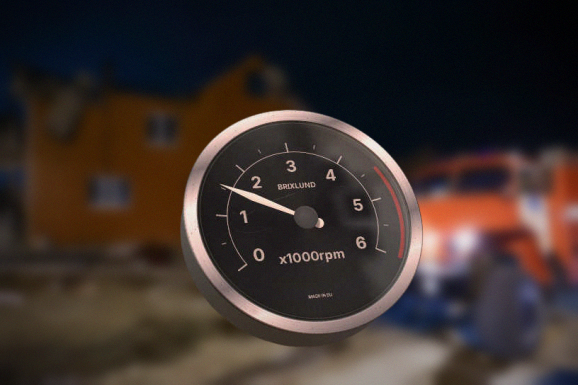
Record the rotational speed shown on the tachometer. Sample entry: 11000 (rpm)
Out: 1500 (rpm)
